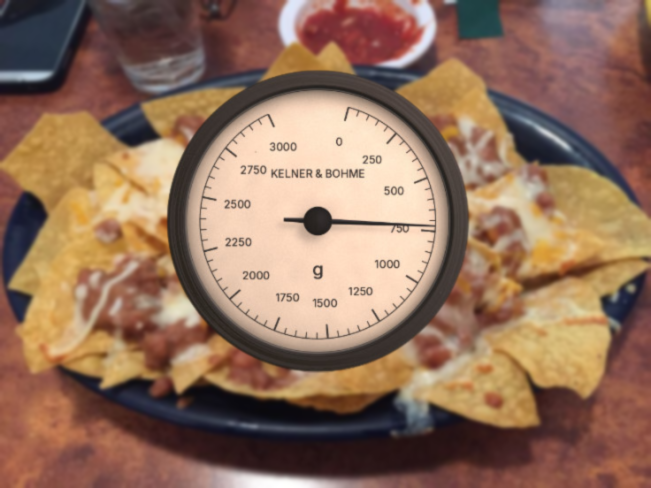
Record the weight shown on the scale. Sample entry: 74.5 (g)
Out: 725 (g)
